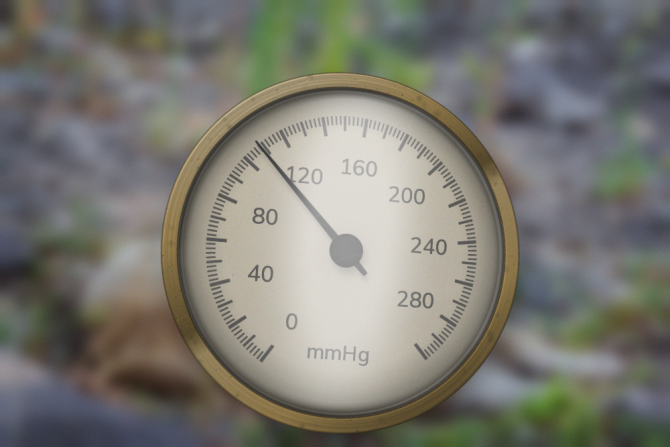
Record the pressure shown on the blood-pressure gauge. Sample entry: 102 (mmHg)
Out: 108 (mmHg)
